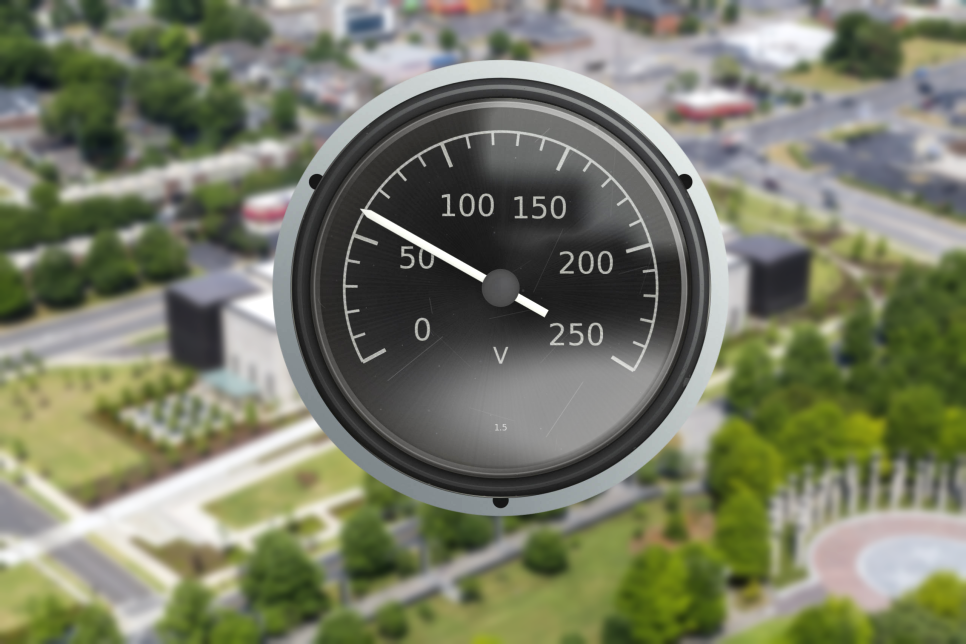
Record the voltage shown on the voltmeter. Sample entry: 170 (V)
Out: 60 (V)
